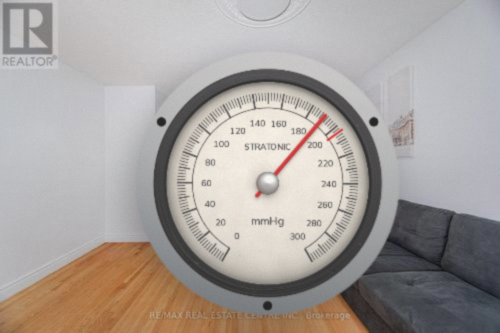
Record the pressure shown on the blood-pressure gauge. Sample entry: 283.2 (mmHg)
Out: 190 (mmHg)
